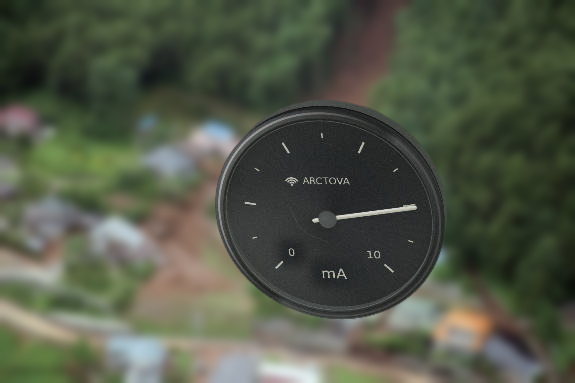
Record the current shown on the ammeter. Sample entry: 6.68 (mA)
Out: 8 (mA)
